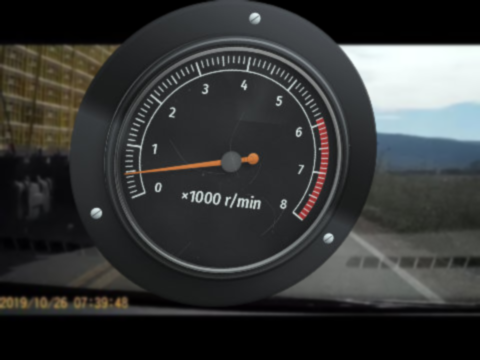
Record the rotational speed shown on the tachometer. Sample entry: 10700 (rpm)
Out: 500 (rpm)
